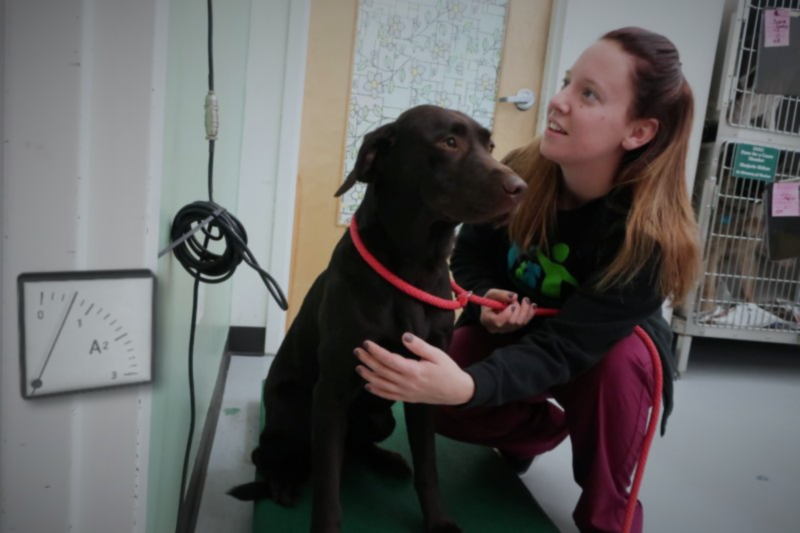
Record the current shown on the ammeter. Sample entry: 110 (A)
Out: 0.6 (A)
